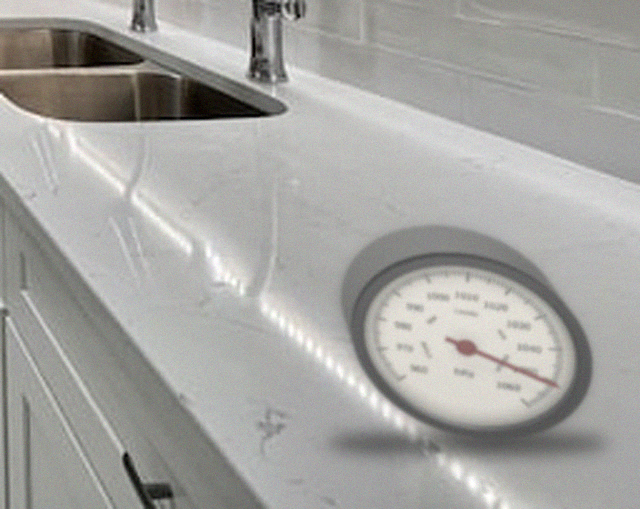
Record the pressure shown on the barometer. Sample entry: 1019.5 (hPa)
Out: 1050 (hPa)
